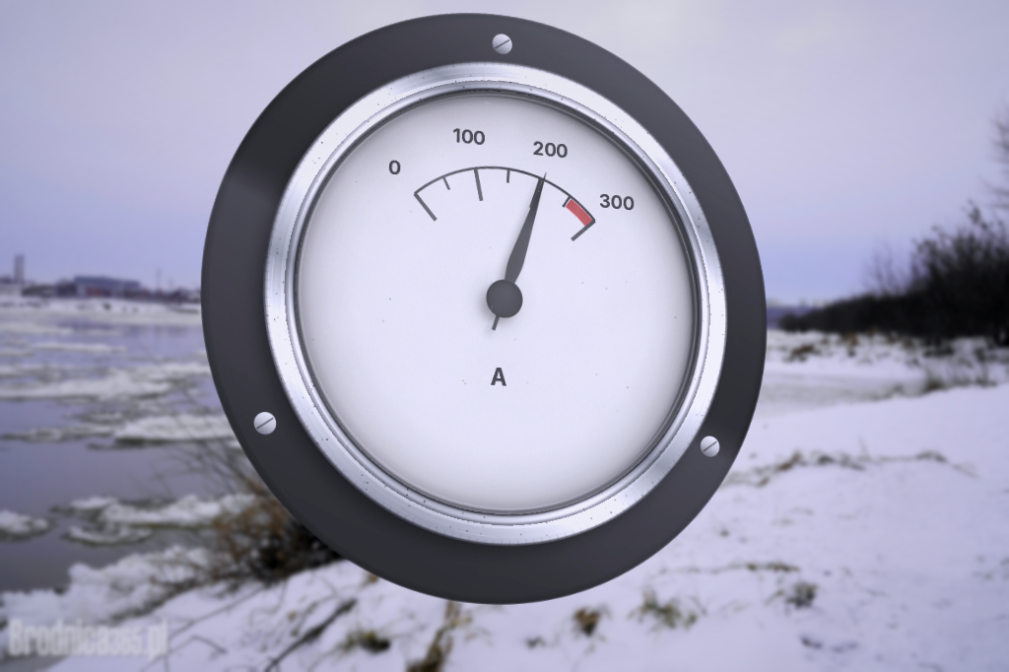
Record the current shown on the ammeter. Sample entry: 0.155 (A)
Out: 200 (A)
